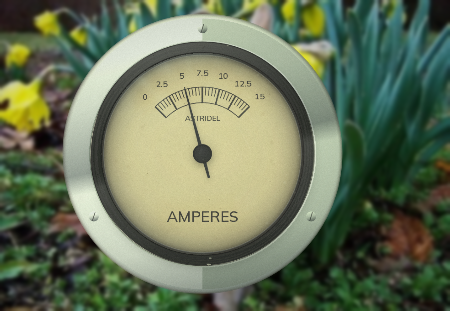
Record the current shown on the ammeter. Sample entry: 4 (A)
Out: 5 (A)
